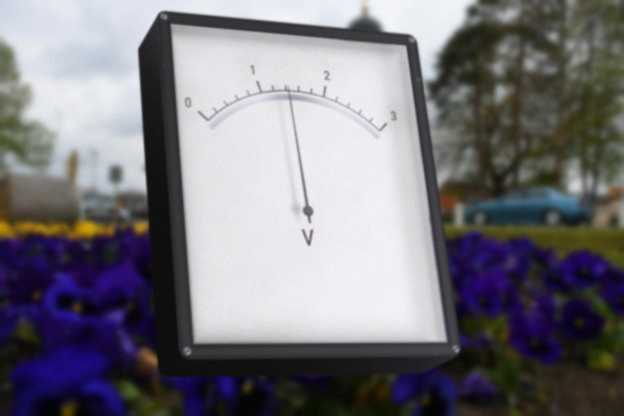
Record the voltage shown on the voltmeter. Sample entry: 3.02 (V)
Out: 1.4 (V)
